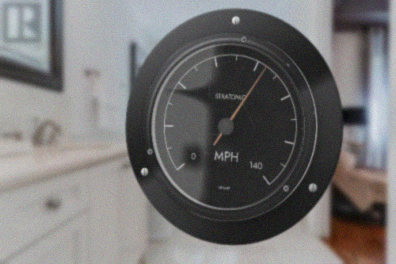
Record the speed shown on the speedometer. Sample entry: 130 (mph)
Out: 85 (mph)
